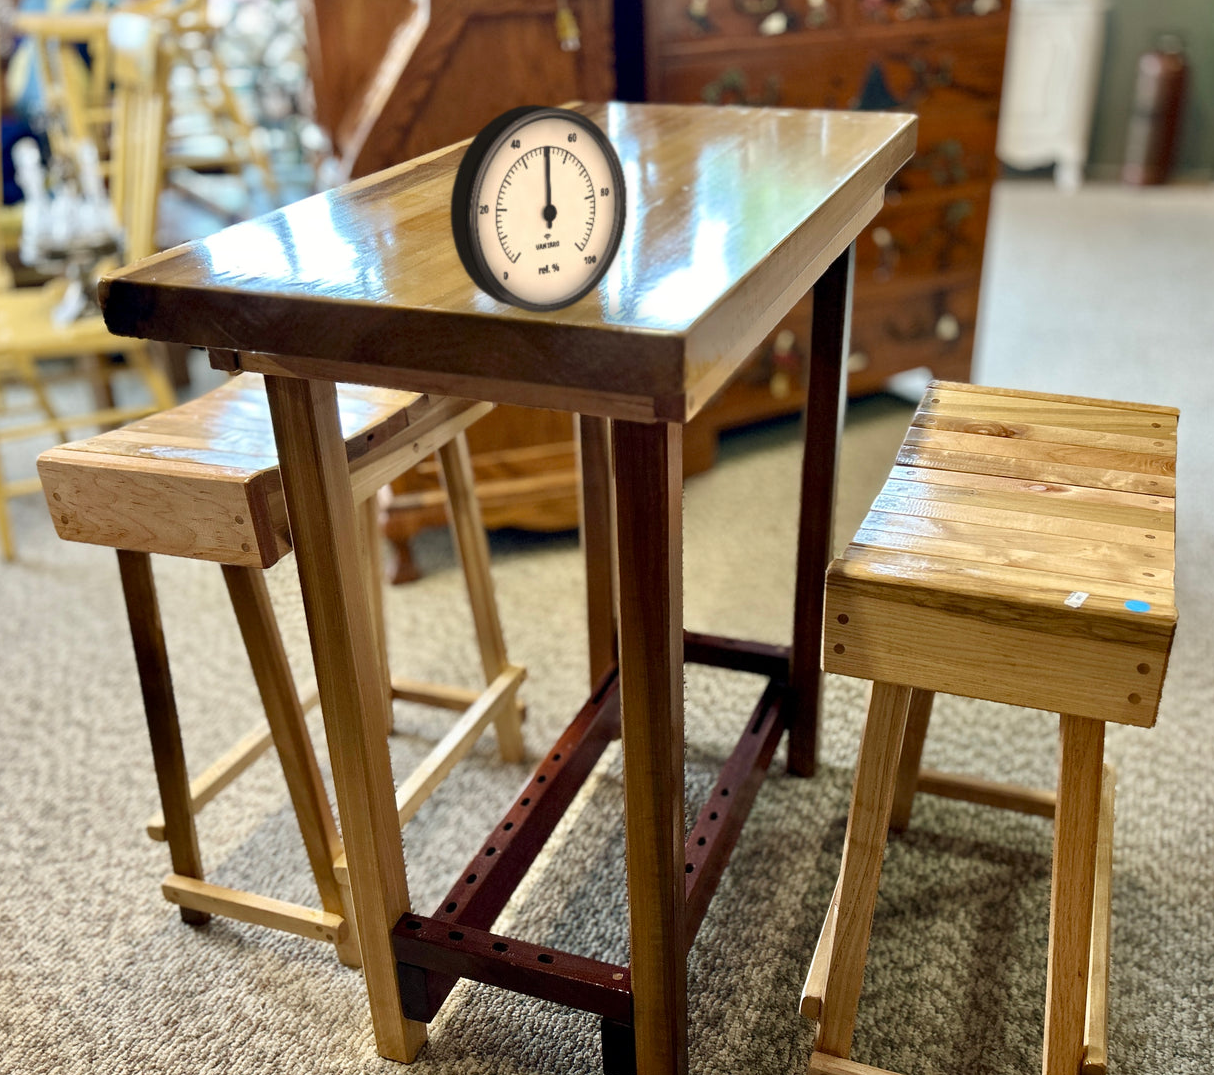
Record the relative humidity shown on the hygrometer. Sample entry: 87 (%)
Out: 50 (%)
